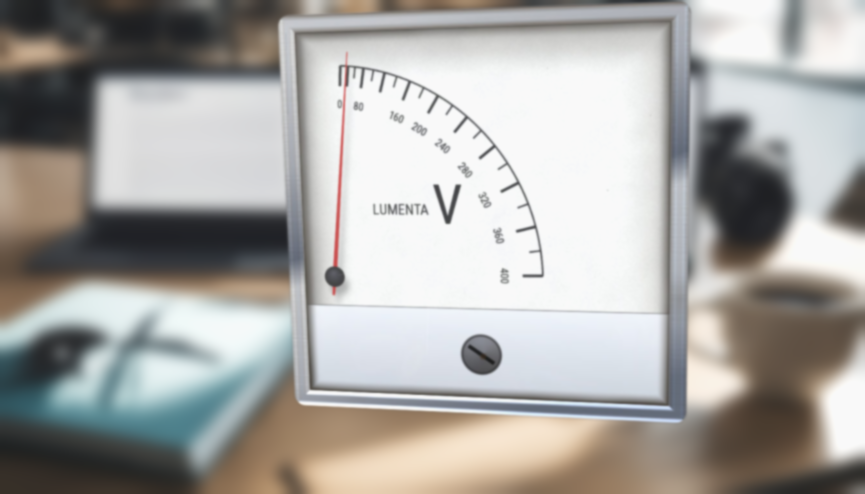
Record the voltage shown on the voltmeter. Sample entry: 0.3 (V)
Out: 40 (V)
